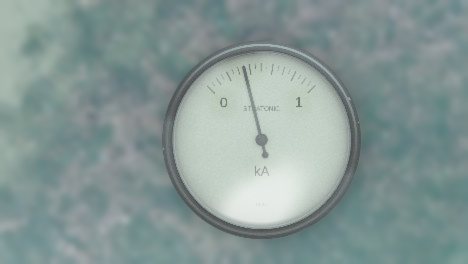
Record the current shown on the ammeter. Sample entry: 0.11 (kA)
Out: 0.35 (kA)
